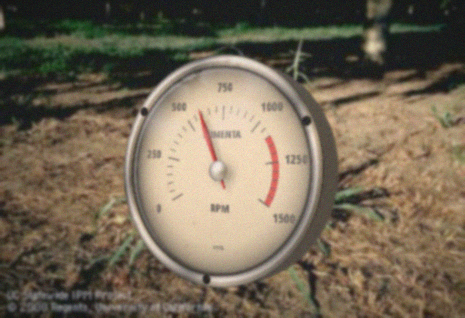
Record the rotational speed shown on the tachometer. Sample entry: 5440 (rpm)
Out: 600 (rpm)
